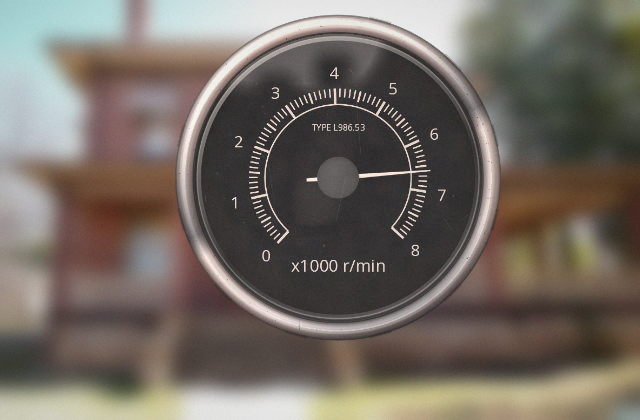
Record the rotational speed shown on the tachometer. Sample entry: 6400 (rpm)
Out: 6600 (rpm)
